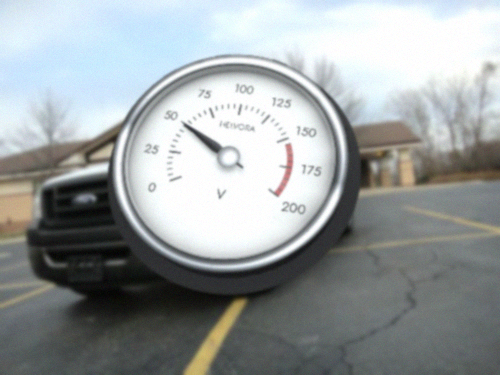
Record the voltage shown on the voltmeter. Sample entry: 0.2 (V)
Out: 50 (V)
